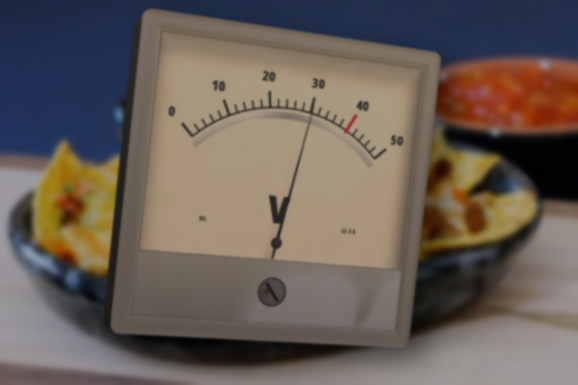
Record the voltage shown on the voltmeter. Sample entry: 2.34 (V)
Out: 30 (V)
